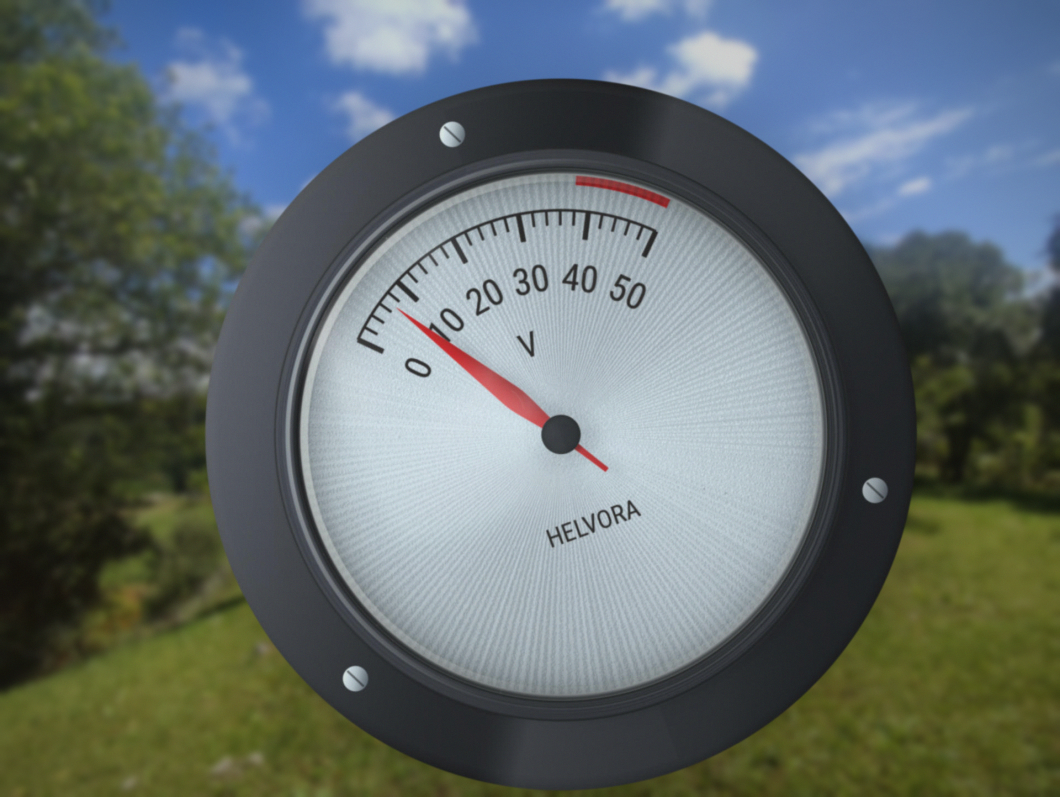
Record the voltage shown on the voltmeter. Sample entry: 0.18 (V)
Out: 7 (V)
